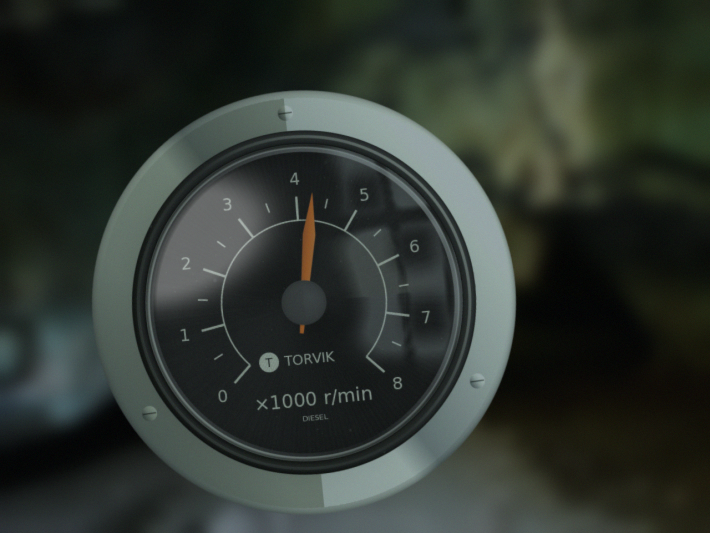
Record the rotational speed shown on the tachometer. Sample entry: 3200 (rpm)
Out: 4250 (rpm)
